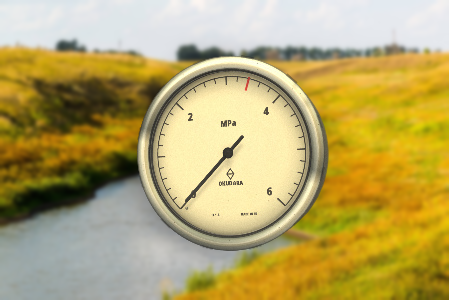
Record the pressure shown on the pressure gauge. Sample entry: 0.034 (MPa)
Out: 0 (MPa)
